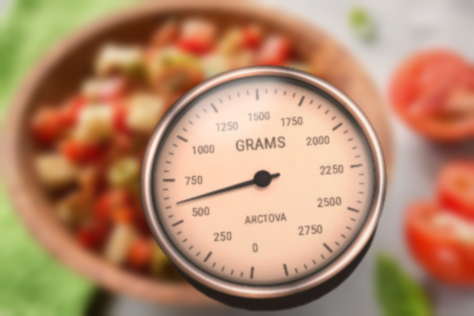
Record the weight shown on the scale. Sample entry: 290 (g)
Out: 600 (g)
